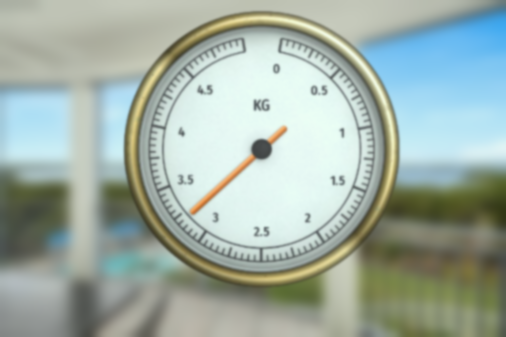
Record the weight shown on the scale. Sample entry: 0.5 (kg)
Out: 3.2 (kg)
